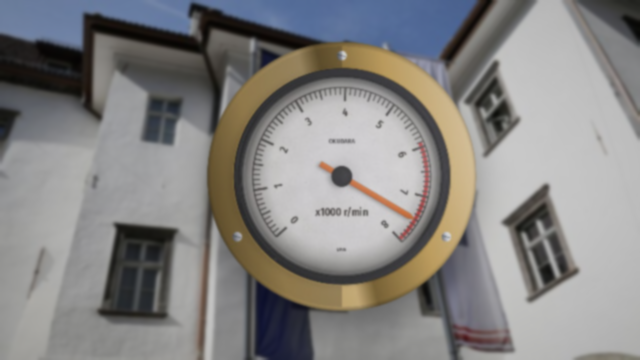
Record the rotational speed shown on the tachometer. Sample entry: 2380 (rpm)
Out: 7500 (rpm)
